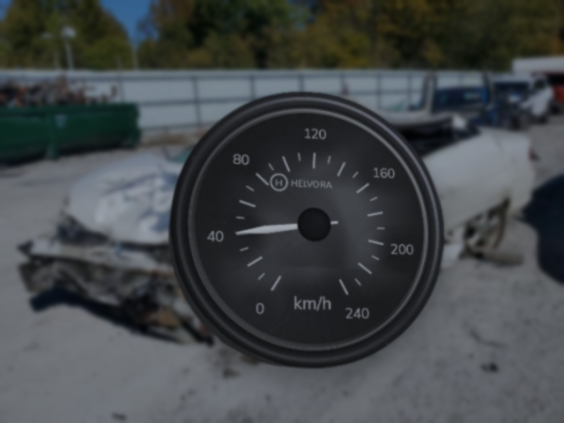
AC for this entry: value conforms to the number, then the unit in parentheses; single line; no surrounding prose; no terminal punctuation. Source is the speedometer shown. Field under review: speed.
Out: 40 (km/h)
